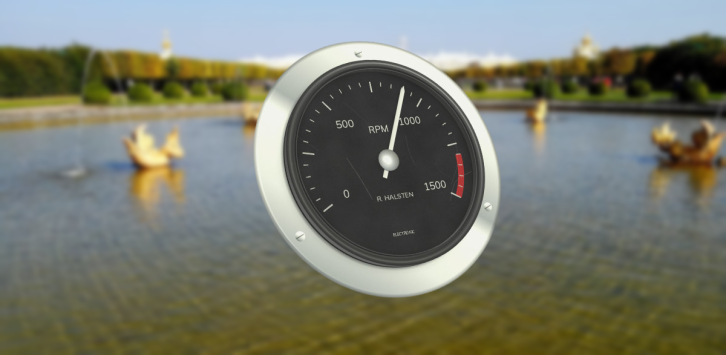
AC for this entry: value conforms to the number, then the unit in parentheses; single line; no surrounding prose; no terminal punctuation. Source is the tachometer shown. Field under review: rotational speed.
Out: 900 (rpm)
